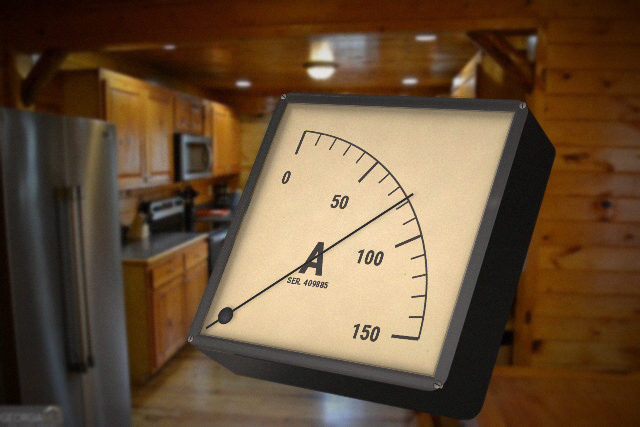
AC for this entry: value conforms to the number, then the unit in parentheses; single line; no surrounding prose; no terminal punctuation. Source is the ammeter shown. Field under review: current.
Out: 80 (A)
